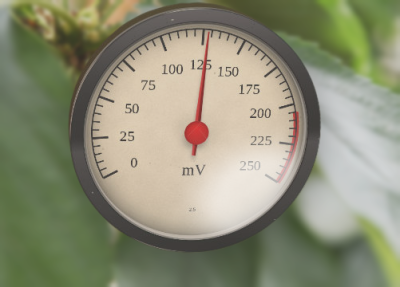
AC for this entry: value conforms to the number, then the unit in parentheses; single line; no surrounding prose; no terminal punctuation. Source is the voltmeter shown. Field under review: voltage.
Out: 127.5 (mV)
